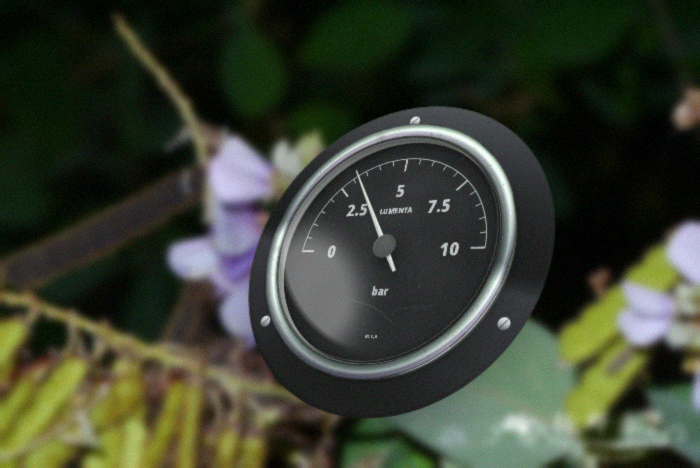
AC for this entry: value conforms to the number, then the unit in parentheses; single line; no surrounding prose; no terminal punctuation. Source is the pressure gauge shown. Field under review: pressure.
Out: 3.25 (bar)
